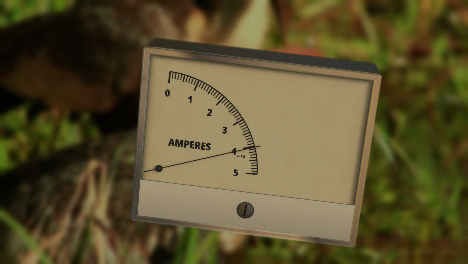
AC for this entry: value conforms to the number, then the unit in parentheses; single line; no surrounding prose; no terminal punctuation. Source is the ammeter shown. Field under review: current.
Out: 4 (A)
